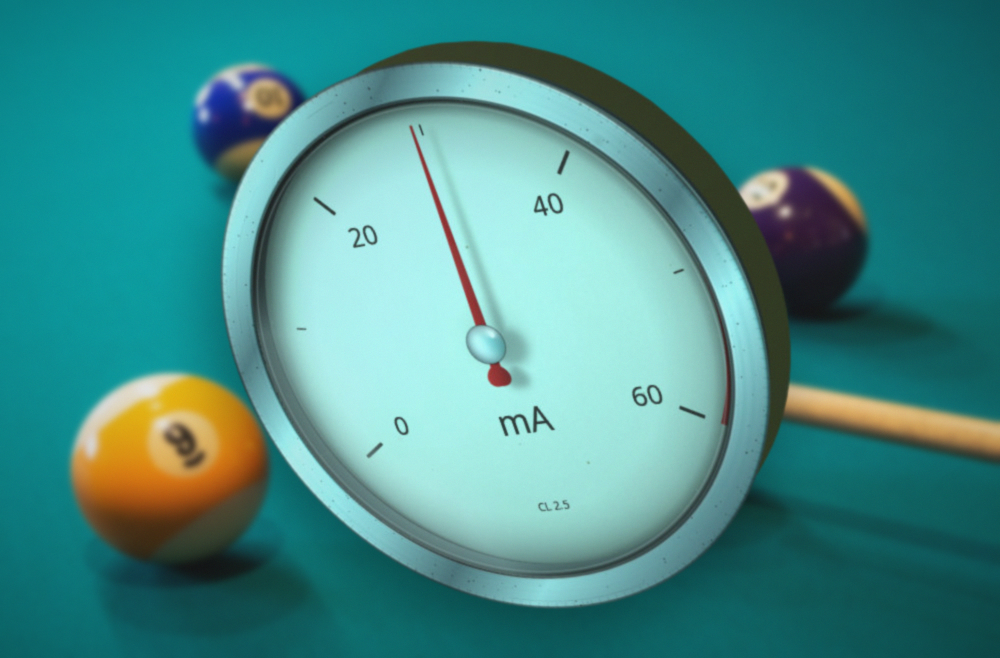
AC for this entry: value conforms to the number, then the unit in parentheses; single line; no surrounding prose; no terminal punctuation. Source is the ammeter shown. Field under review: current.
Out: 30 (mA)
